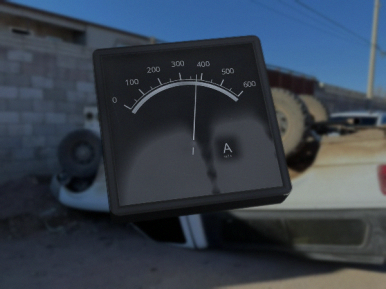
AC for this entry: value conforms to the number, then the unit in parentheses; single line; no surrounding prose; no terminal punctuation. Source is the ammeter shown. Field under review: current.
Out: 375 (A)
